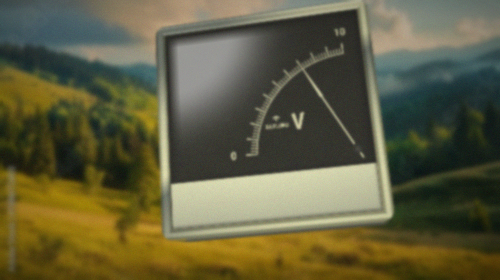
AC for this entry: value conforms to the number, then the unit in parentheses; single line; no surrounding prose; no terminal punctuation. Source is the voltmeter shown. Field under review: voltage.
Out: 7 (V)
